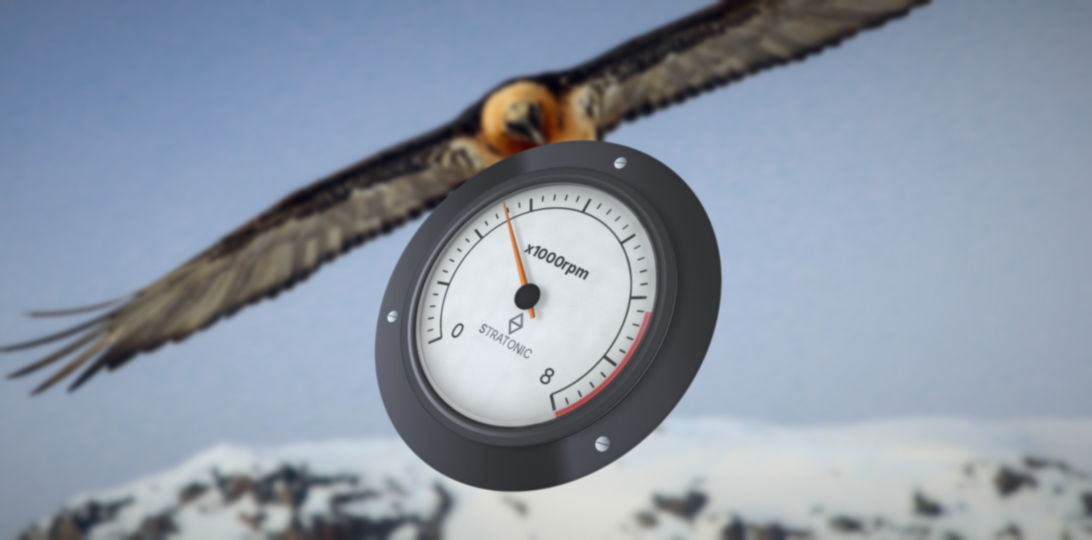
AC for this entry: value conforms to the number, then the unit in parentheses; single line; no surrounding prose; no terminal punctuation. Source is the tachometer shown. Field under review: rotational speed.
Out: 2600 (rpm)
